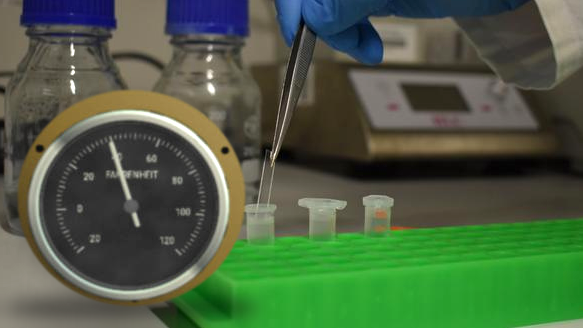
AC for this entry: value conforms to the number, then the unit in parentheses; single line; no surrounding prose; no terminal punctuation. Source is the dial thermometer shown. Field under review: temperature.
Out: 40 (°F)
